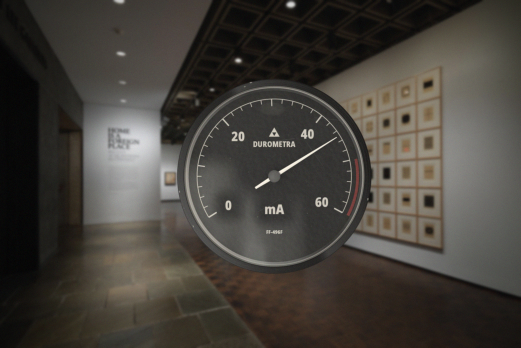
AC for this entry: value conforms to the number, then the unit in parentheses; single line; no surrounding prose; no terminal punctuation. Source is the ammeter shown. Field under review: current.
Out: 45 (mA)
